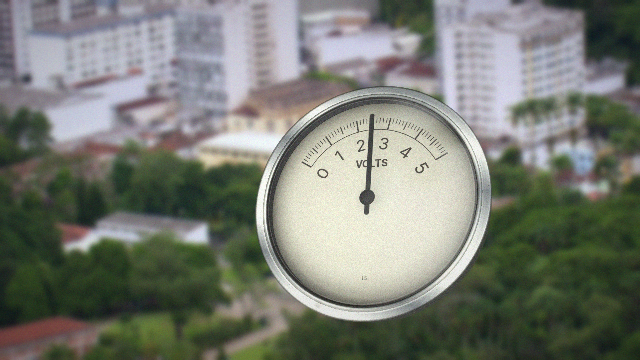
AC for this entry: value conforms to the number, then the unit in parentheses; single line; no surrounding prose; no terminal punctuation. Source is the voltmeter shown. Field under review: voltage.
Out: 2.5 (V)
